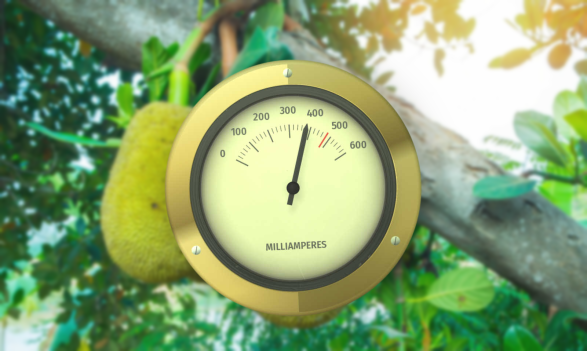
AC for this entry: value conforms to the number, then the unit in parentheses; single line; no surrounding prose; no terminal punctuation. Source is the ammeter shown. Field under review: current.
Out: 380 (mA)
